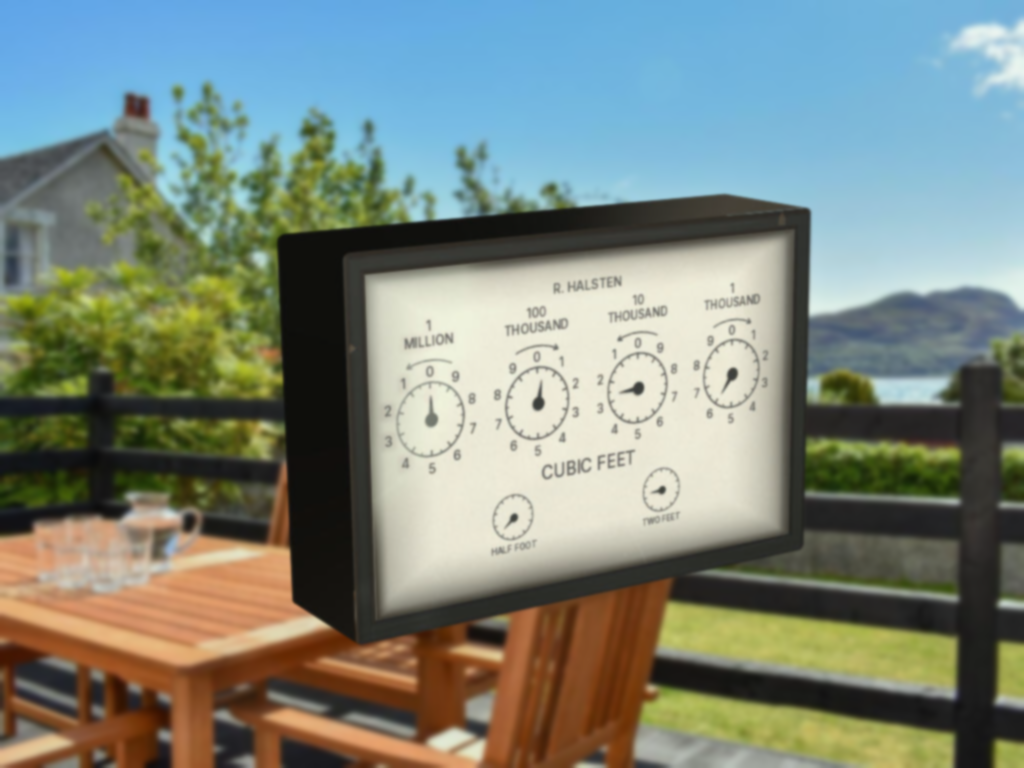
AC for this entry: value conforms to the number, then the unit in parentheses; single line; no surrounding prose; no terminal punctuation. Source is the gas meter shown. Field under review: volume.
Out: 2600 (ft³)
